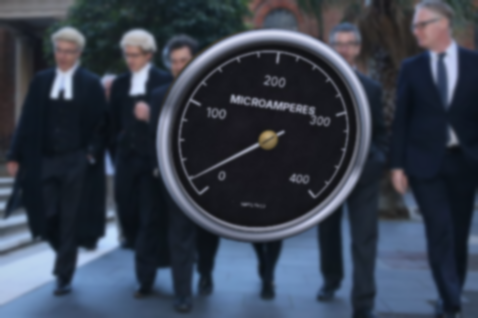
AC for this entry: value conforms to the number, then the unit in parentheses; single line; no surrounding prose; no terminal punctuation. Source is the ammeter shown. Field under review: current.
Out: 20 (µA)
